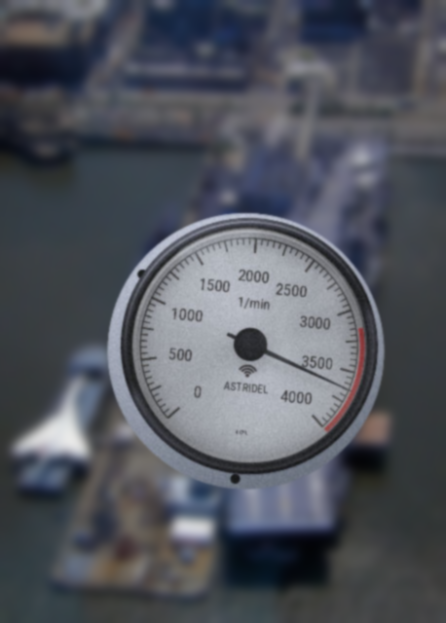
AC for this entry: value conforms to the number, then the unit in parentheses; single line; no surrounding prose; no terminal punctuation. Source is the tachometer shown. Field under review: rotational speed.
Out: 3650 (rpm)
